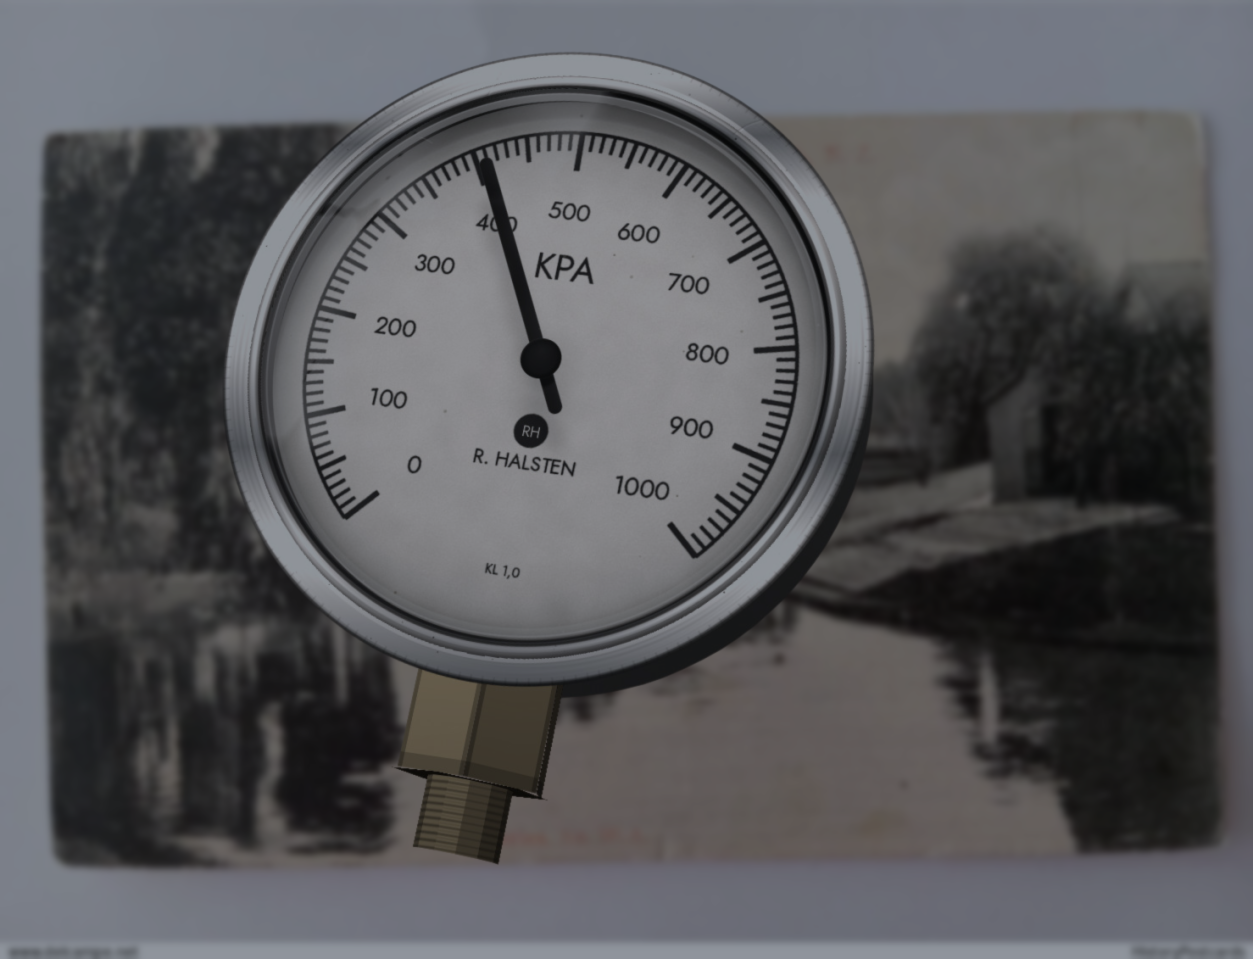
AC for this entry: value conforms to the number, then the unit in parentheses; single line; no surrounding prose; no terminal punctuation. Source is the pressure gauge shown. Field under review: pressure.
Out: 410 (kPa)
